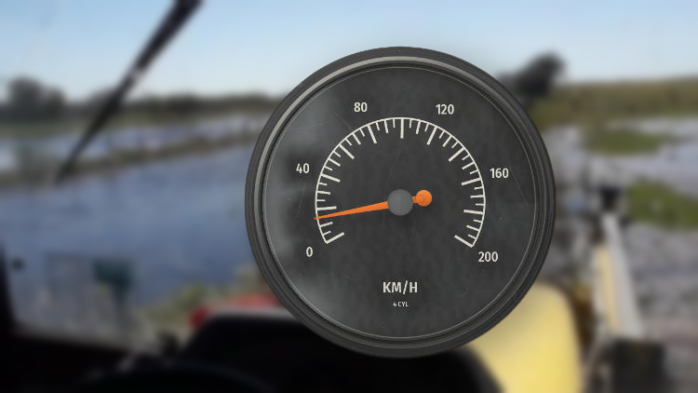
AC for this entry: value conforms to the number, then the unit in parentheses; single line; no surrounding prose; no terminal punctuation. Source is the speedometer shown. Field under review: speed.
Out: 15 (km/h)
